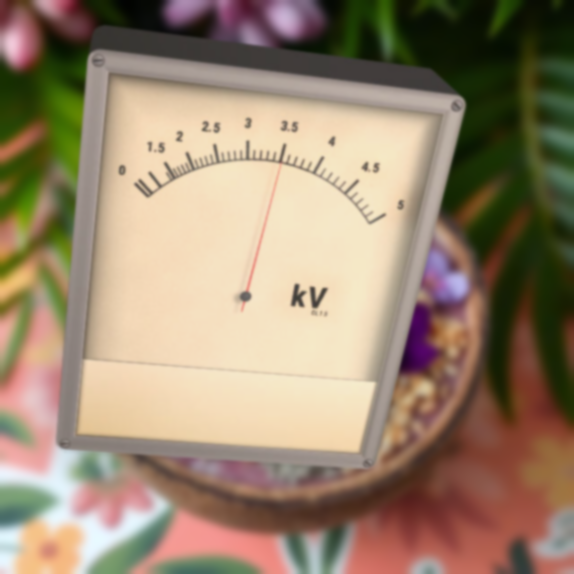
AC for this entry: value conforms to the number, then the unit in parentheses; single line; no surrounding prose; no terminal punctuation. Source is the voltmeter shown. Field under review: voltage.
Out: 3.5 (kV)
